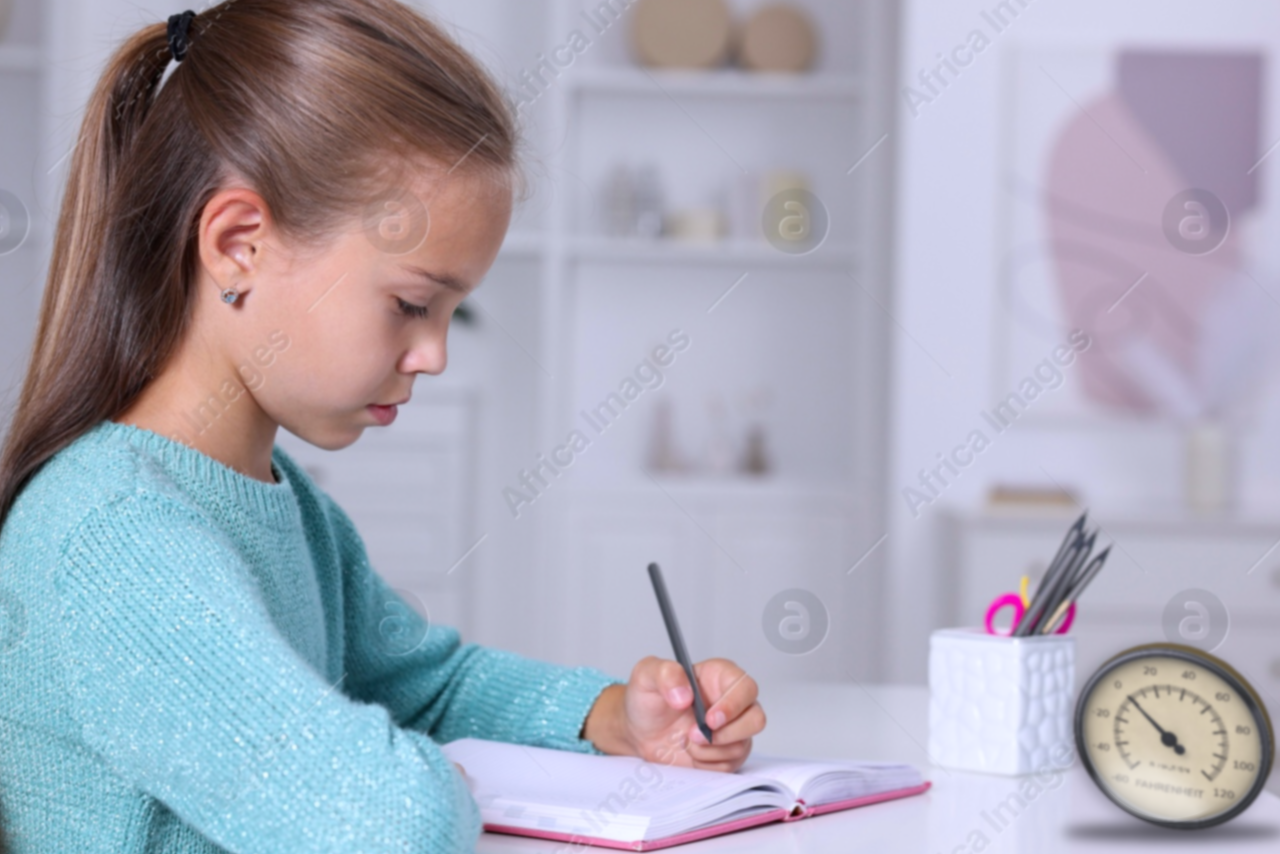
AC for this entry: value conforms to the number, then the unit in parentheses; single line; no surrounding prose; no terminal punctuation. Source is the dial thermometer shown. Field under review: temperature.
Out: 0 (°F)
